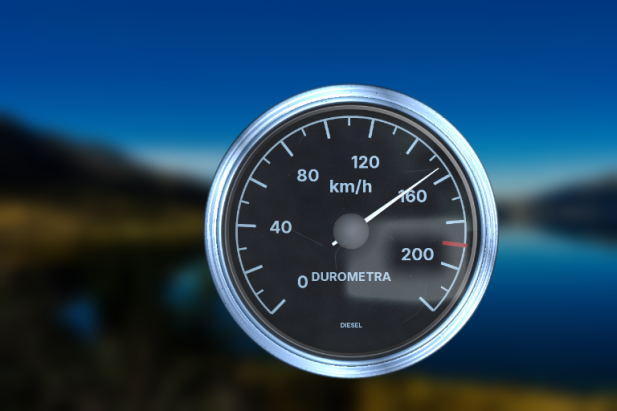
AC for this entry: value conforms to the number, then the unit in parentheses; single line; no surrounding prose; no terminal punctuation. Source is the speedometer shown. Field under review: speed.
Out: 155 (km/h)
